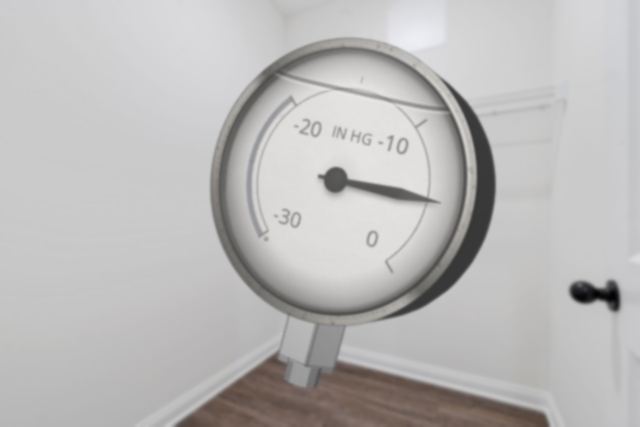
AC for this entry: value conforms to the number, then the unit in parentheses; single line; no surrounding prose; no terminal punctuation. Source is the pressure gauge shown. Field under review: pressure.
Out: -5 (inHg)
